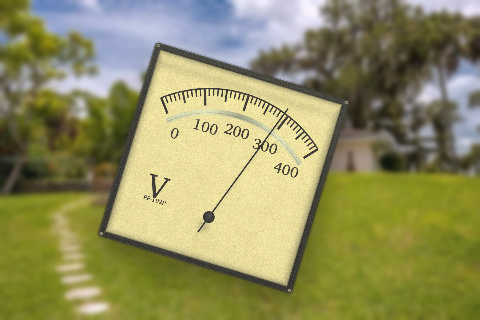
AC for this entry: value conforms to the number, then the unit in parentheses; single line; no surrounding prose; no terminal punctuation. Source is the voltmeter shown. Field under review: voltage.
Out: 290 (V)
